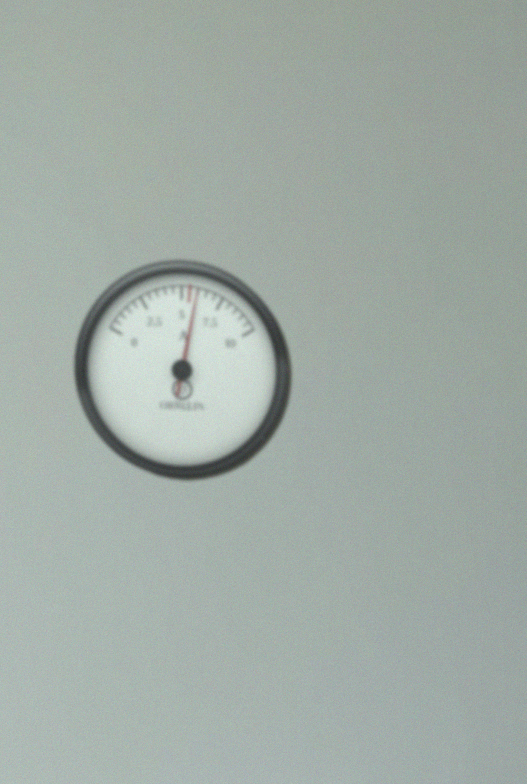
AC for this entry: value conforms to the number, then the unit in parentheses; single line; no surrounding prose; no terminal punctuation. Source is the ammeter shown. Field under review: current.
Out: 6 (A)
